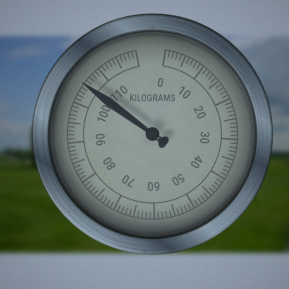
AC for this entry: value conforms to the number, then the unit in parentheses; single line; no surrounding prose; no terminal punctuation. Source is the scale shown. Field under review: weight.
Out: 105 (kg)
